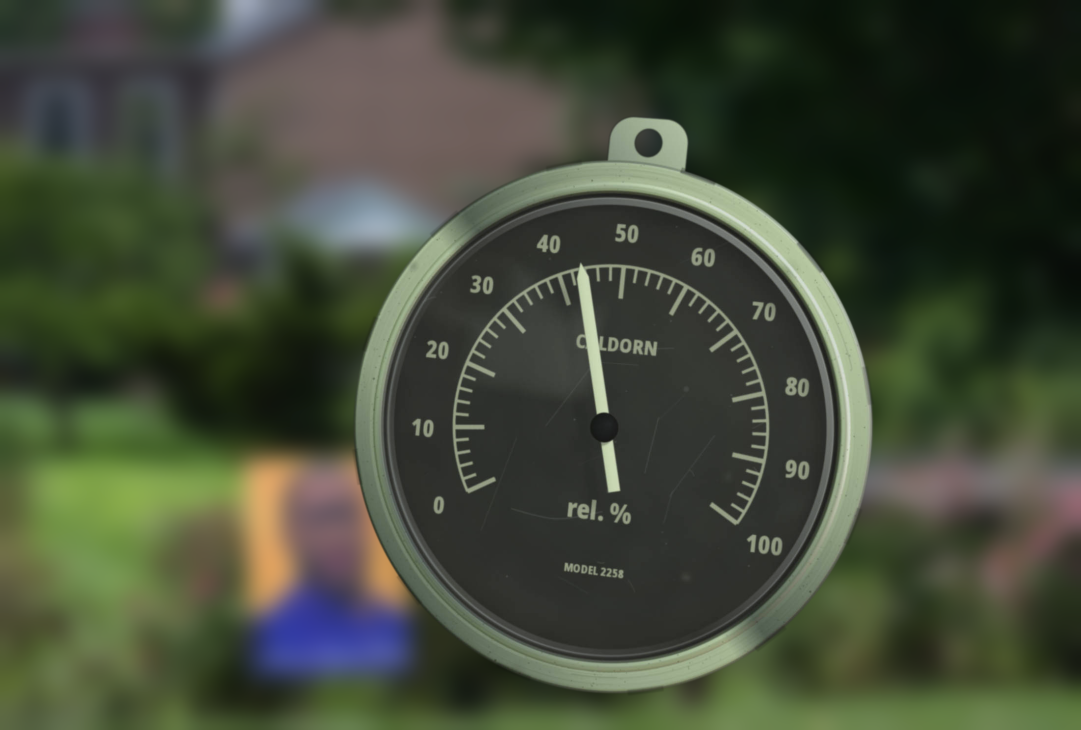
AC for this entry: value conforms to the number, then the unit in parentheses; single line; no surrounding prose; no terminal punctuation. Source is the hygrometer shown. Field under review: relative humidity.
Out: 44 (%)
